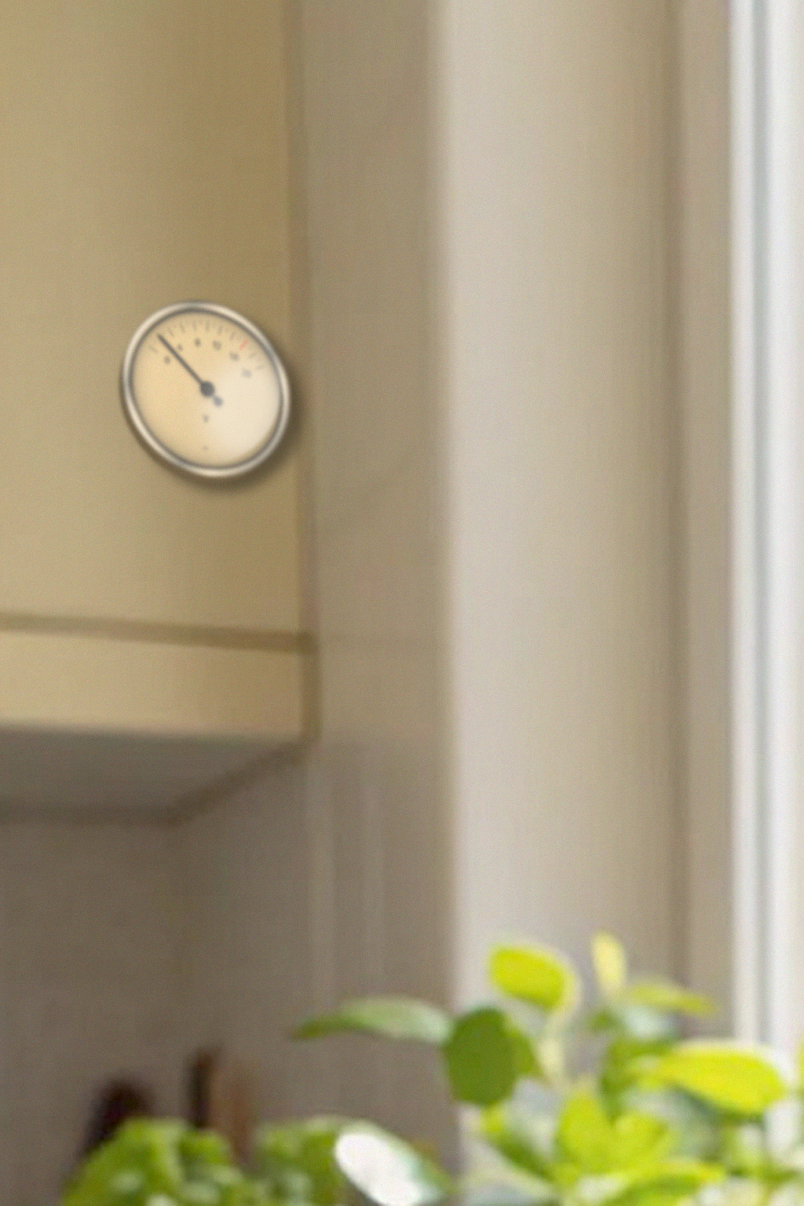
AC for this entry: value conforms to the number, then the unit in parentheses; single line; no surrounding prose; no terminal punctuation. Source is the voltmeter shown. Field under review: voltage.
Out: 2 (V)
